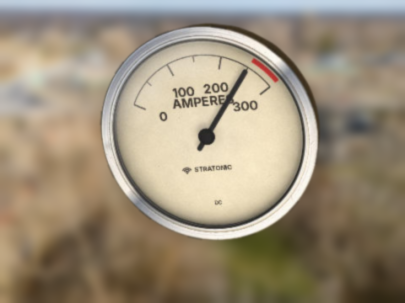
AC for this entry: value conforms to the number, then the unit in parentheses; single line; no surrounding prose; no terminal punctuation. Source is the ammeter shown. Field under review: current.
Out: 250 (A)
